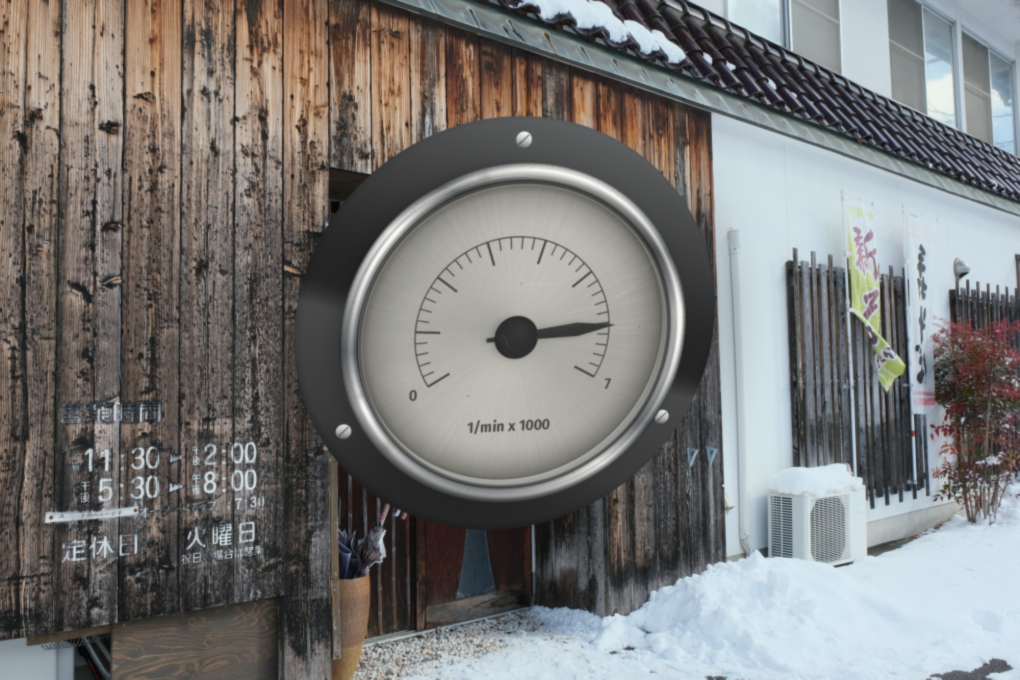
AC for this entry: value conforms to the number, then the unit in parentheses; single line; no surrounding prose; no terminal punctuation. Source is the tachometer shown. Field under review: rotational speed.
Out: 6000 (rpm)
